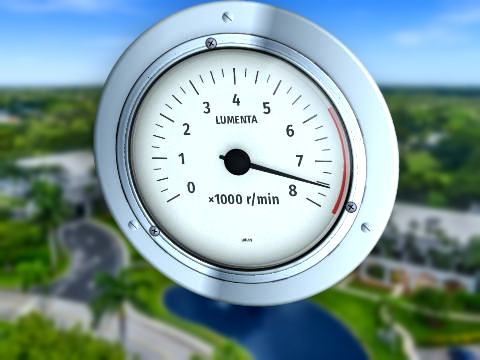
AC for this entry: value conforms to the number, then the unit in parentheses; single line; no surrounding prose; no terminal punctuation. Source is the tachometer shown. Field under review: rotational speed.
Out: 7500 (rpm)
